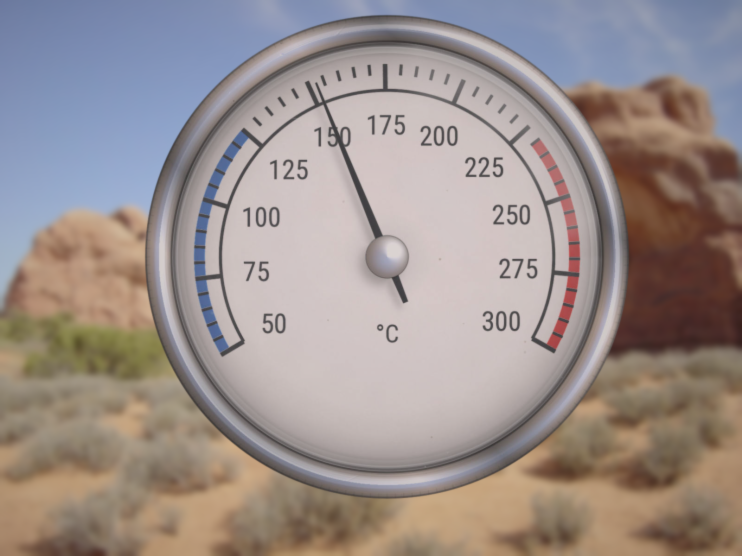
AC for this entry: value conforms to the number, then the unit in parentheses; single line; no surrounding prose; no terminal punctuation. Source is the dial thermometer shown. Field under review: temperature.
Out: 152.5 (°C)
